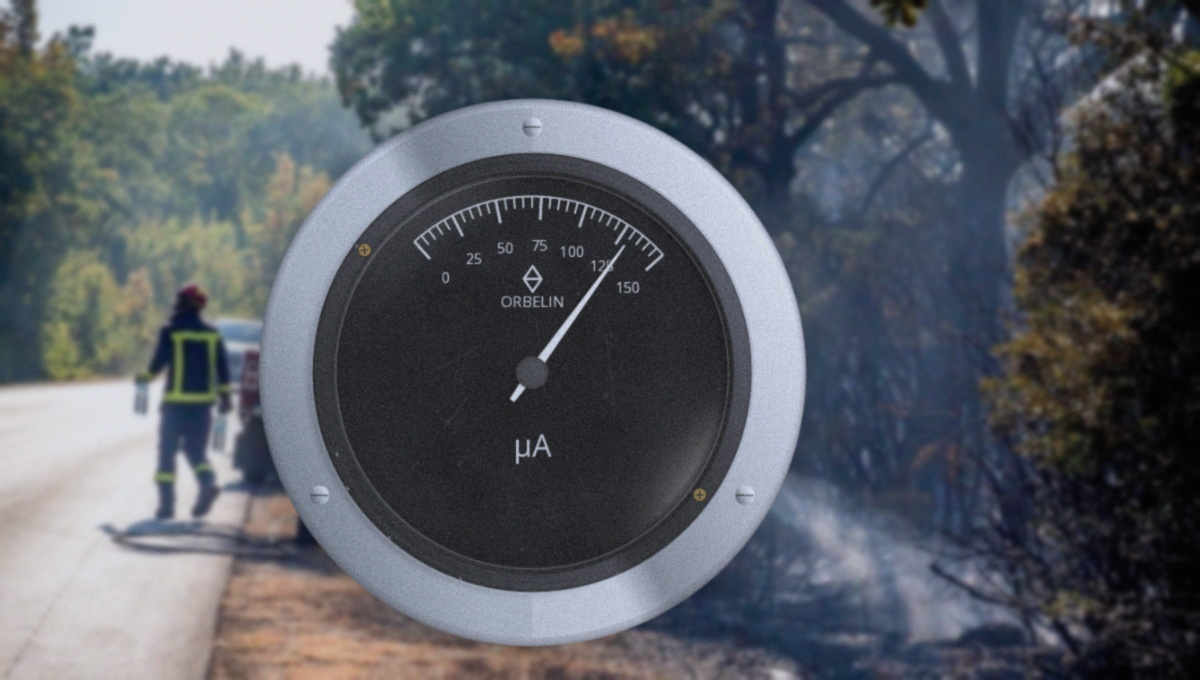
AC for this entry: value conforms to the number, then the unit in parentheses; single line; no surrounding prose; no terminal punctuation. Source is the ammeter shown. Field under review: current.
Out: 130 (µA)
